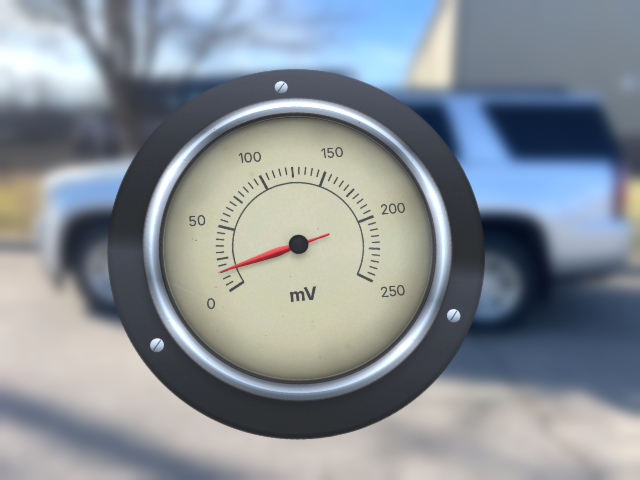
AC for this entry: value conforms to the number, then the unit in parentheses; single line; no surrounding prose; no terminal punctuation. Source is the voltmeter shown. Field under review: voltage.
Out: 15 (mV)
